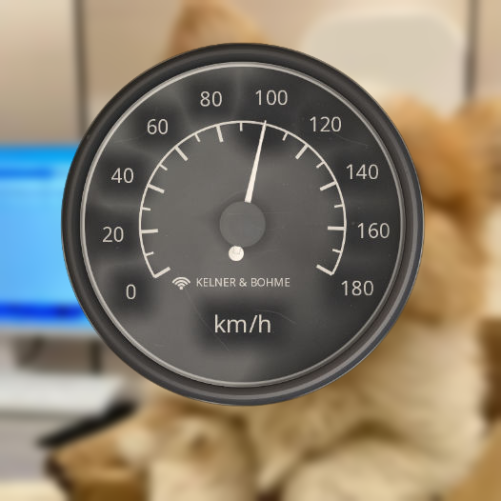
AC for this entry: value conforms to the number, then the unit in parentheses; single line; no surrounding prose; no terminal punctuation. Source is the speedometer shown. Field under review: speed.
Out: 100 (km/h)
